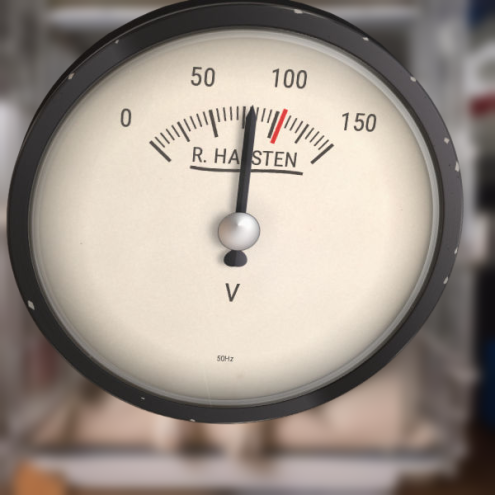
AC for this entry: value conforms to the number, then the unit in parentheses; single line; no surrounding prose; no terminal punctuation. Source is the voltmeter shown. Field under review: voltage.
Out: 80 (V)
